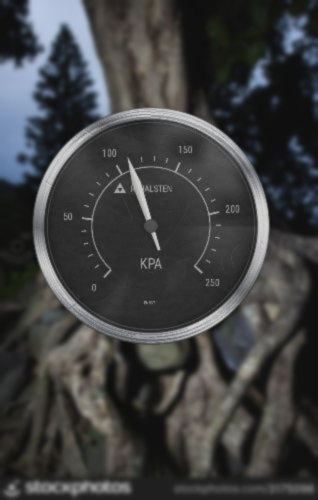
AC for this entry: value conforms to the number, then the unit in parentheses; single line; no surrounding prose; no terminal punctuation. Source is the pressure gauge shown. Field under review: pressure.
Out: 110 (kPa)
